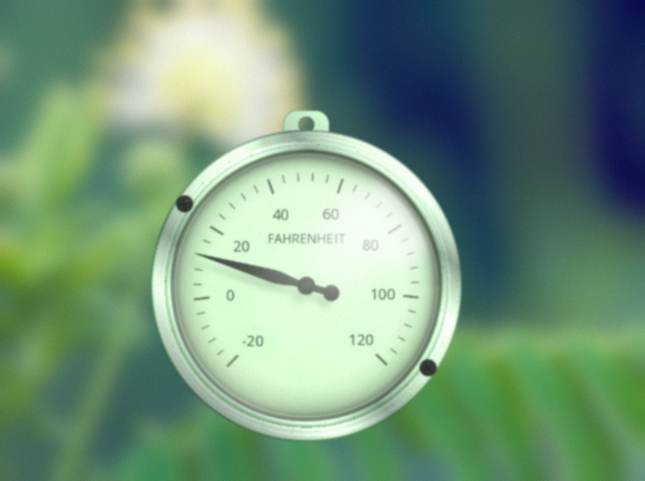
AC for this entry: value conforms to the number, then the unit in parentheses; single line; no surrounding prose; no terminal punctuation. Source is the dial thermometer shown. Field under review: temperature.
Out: 12 (°F)
